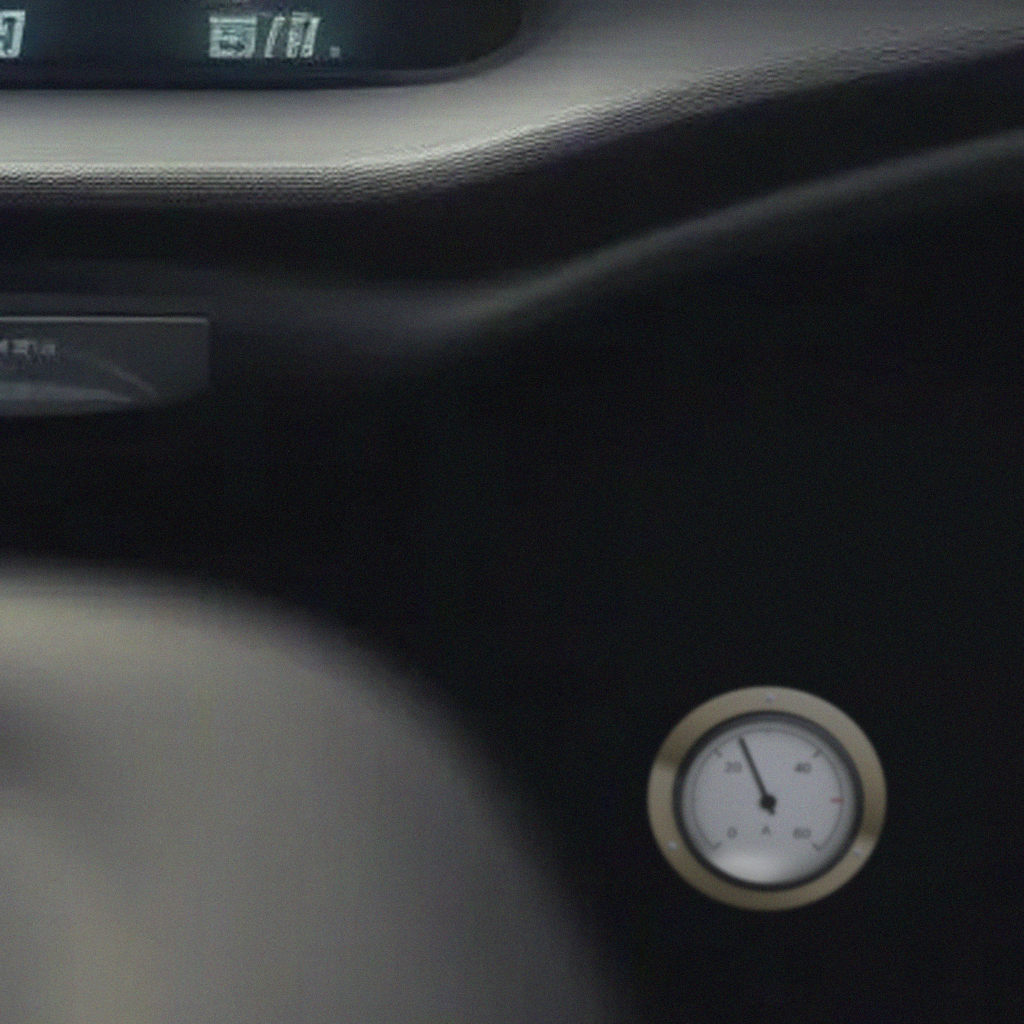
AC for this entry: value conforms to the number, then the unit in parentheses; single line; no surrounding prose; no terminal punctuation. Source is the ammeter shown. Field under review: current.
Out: 25 (A)
